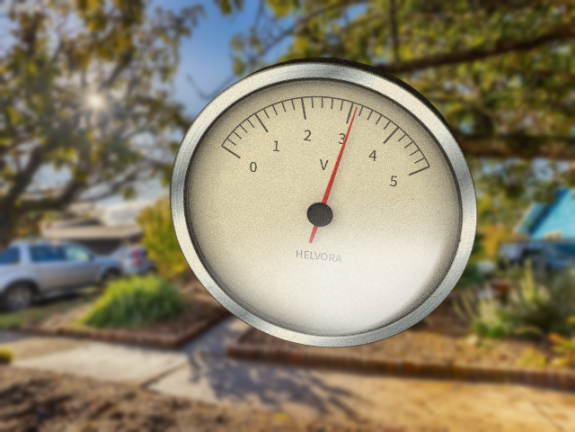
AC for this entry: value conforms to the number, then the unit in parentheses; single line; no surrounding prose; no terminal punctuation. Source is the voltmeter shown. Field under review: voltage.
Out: 3.1 (V)
